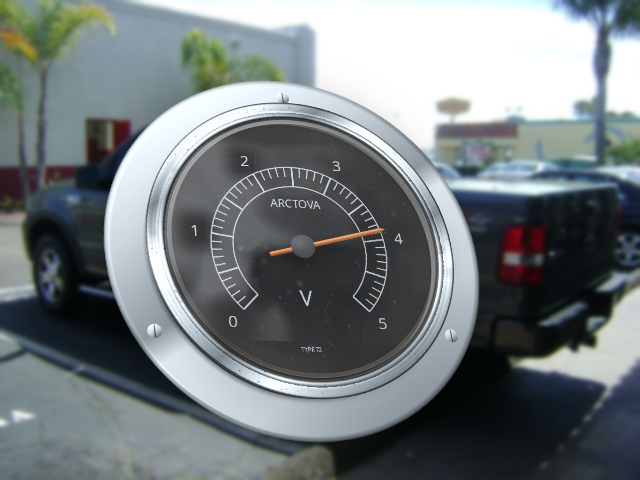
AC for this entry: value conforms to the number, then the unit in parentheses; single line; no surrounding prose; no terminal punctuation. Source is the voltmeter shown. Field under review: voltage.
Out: 3.9 (V)
